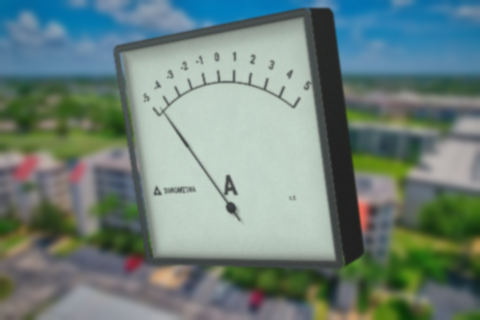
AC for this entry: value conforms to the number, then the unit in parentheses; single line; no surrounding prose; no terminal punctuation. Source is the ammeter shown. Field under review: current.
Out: -4.5 (A)
